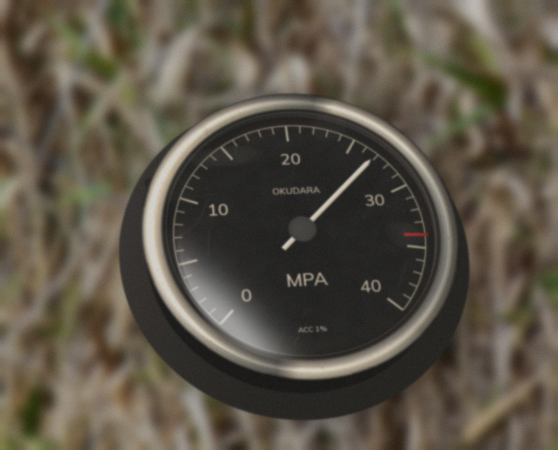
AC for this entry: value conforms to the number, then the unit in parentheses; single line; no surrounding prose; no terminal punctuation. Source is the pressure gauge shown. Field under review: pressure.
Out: 27 (MPa)
